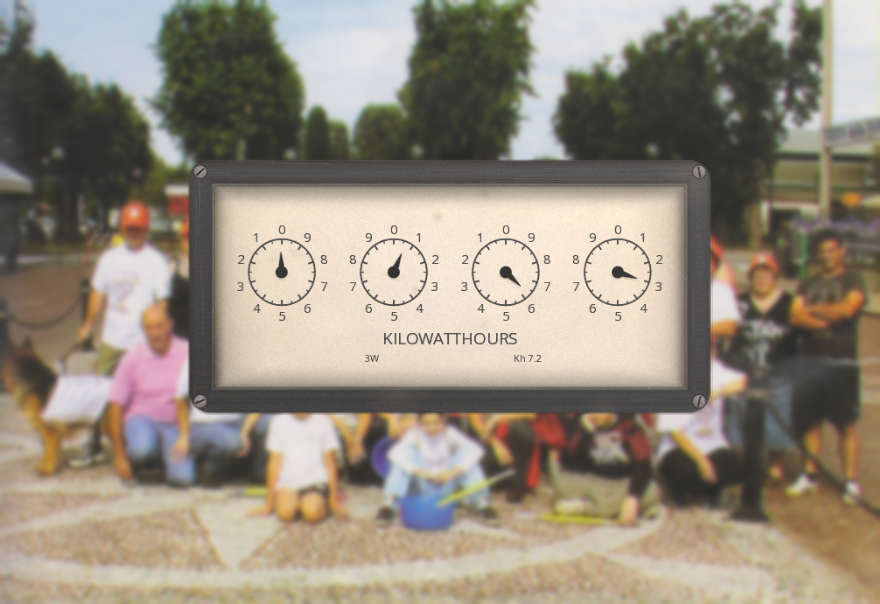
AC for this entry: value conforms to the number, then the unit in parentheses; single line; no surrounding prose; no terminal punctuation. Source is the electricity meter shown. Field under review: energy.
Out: 63 (kWh)
